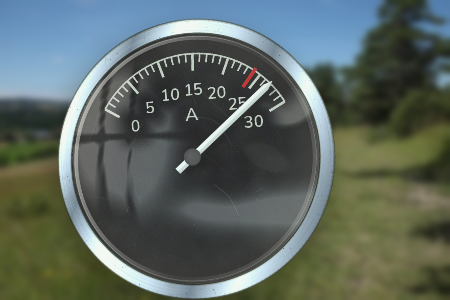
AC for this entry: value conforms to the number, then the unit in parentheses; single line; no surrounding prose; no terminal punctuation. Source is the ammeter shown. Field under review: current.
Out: 27 (A)
